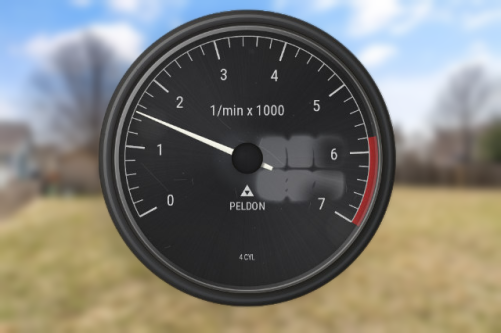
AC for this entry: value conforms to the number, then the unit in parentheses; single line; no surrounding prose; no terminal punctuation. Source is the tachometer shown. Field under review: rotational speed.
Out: 1500 (rpm)
